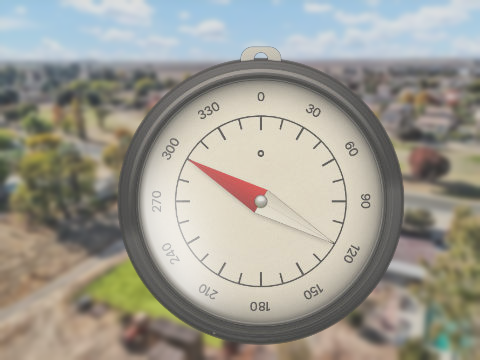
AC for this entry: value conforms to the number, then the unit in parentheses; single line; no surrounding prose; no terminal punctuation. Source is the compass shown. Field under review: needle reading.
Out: 300 (°)
